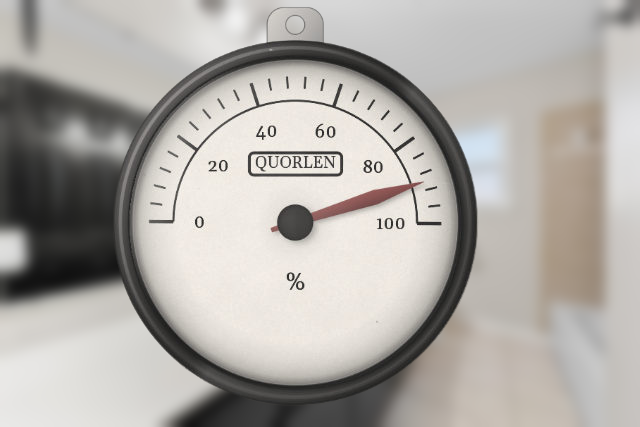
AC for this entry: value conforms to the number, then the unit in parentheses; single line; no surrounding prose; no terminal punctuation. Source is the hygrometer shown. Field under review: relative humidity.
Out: 90 (%)
